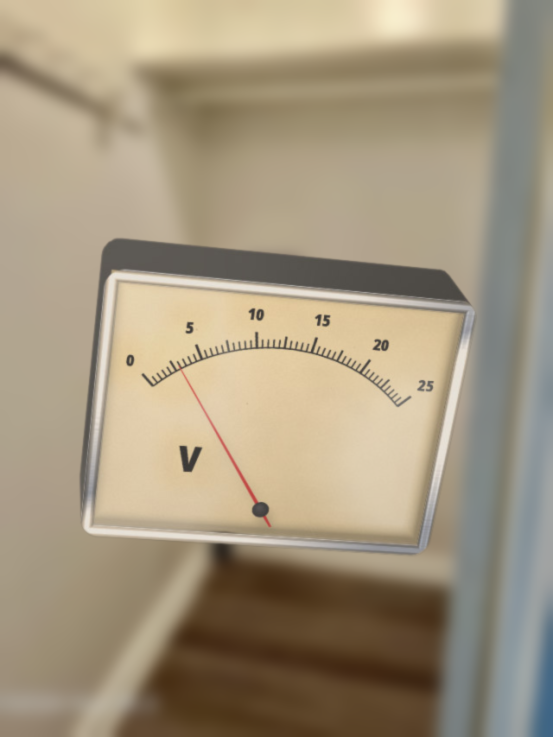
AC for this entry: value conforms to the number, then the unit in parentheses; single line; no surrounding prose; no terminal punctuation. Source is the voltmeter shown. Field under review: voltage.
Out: 3 (V)
